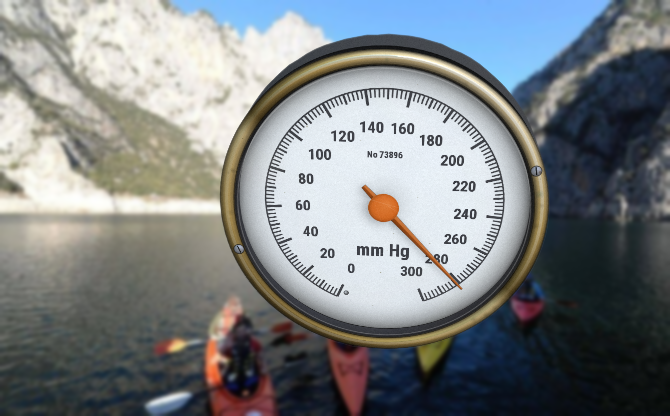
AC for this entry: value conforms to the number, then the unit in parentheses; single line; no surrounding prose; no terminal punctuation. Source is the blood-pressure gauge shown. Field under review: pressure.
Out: 280 (mmHg)
